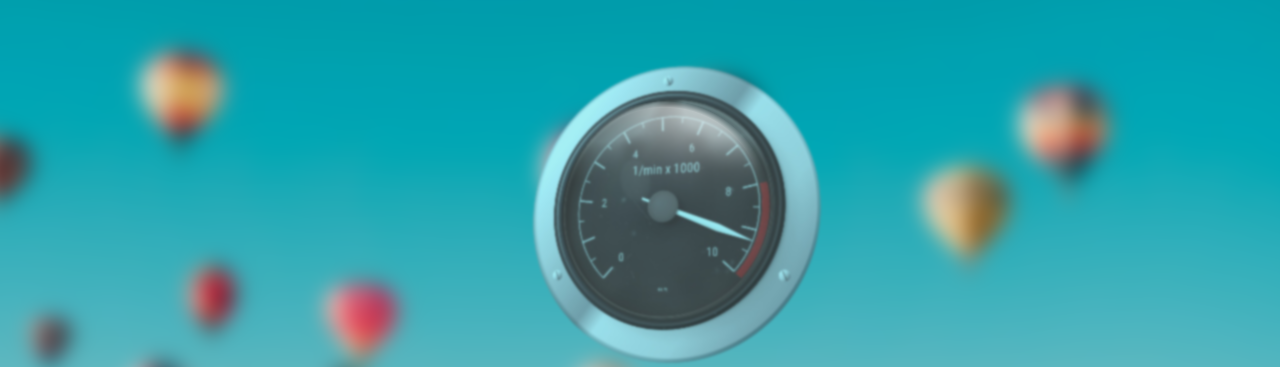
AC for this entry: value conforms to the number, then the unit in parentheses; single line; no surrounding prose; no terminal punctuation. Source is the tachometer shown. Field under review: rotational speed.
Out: 9250 (rpm)
